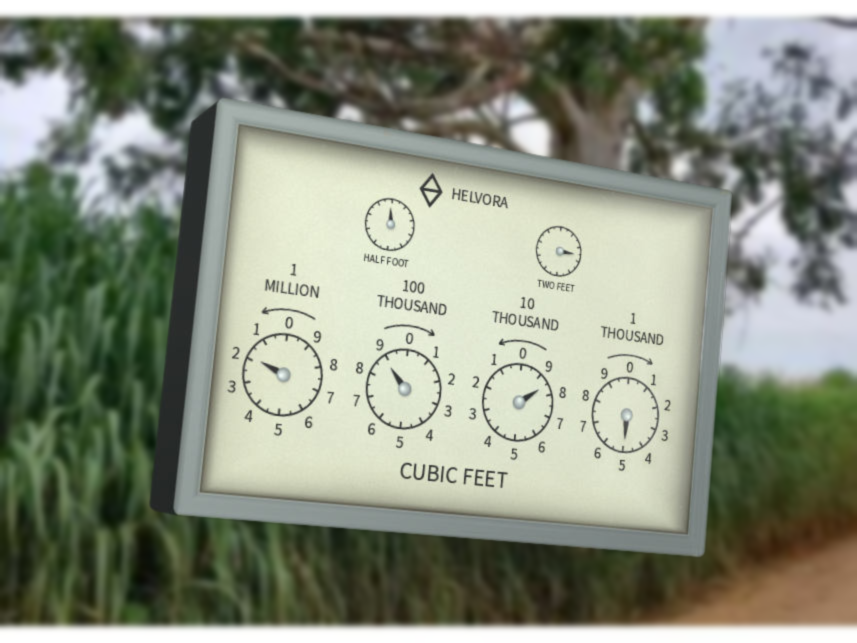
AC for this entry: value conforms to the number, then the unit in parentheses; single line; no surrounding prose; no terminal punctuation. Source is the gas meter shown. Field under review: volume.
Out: 188500 (ft³)
